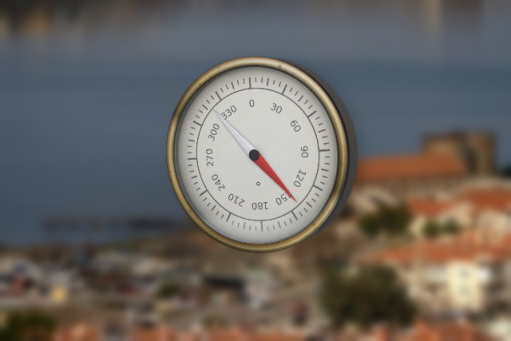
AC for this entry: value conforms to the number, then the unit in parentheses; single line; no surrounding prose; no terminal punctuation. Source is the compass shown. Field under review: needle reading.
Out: 140 (°)
